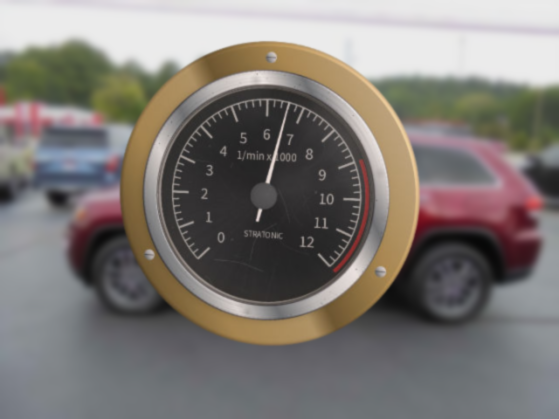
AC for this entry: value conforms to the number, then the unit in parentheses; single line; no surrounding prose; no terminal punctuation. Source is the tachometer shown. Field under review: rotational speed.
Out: 6600 (rpm)
